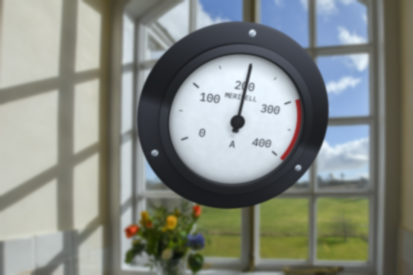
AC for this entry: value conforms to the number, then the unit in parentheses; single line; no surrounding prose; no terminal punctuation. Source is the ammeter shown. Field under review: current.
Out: 200 (A)
